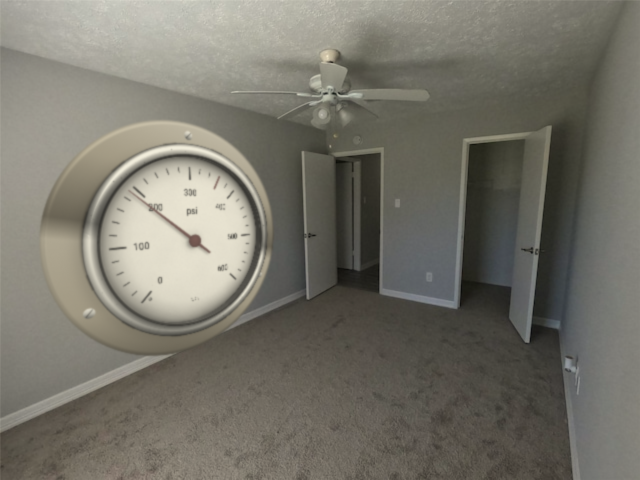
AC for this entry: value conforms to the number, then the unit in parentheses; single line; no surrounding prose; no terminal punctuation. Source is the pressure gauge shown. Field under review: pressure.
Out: 190 (psi)
